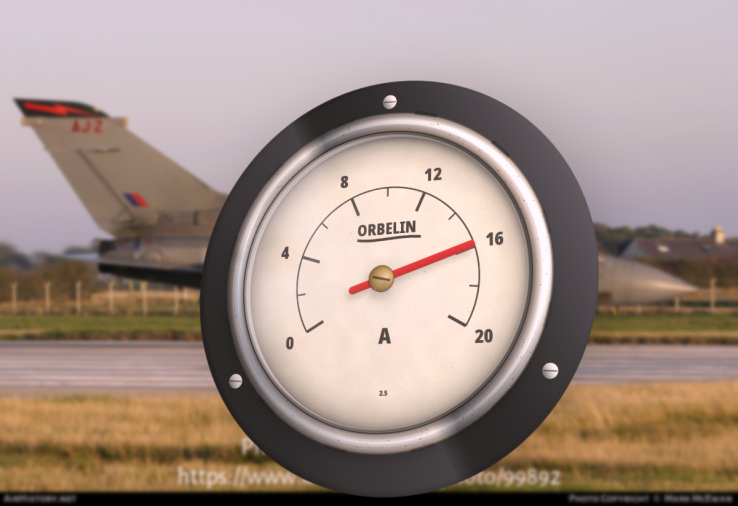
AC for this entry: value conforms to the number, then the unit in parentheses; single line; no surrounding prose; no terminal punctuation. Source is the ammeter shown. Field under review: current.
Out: 16 (A)
